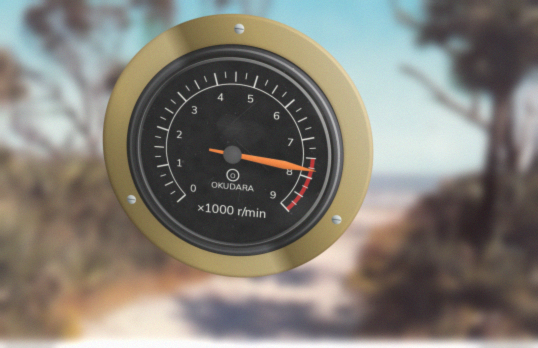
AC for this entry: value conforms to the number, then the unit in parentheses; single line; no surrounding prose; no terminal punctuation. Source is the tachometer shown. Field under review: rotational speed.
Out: 7750 (rpm)
